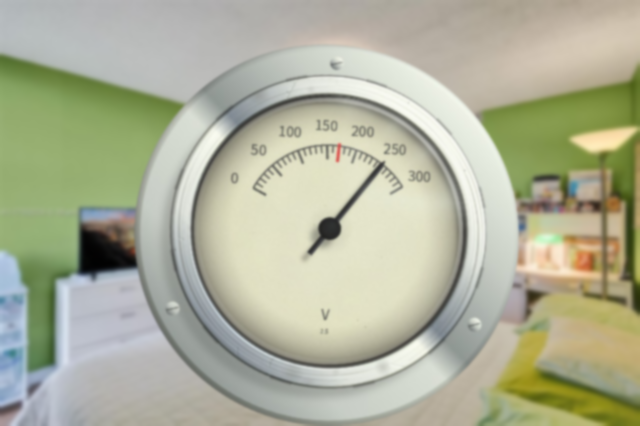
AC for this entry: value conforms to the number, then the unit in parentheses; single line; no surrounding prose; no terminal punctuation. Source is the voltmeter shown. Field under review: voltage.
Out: 250 (V)
